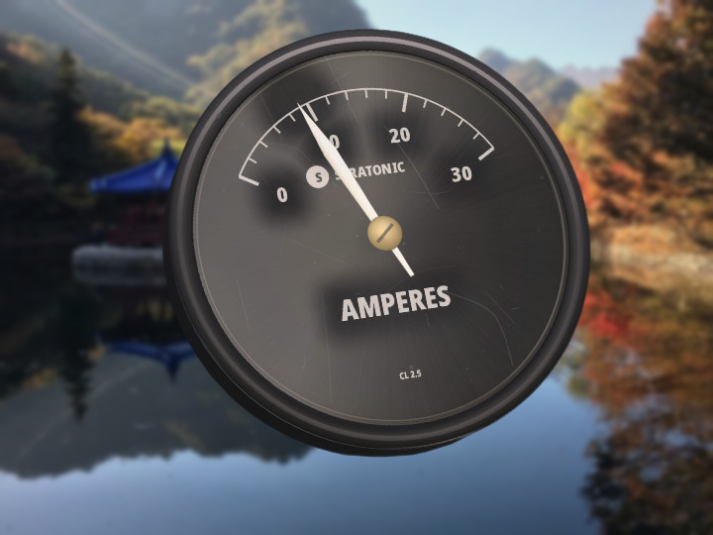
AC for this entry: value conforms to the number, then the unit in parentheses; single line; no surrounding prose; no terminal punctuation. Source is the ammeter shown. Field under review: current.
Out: 9 (A)
